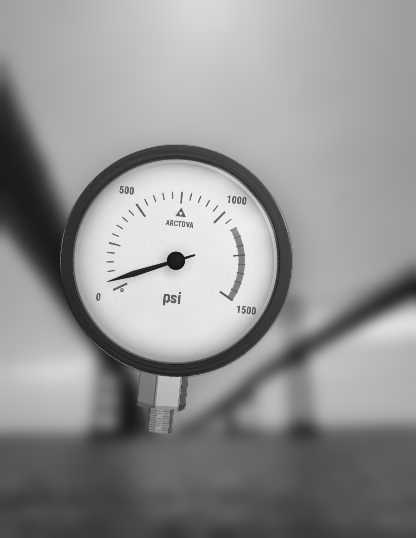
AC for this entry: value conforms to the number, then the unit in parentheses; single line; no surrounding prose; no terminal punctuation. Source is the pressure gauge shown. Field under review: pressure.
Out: 50 (psi)
